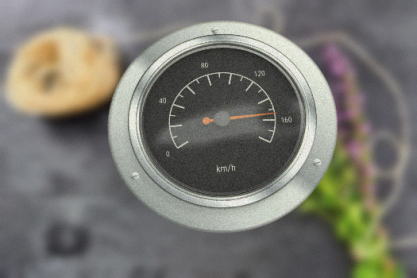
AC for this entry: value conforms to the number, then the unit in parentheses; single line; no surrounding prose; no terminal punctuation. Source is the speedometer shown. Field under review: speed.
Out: 155 (km/h)
